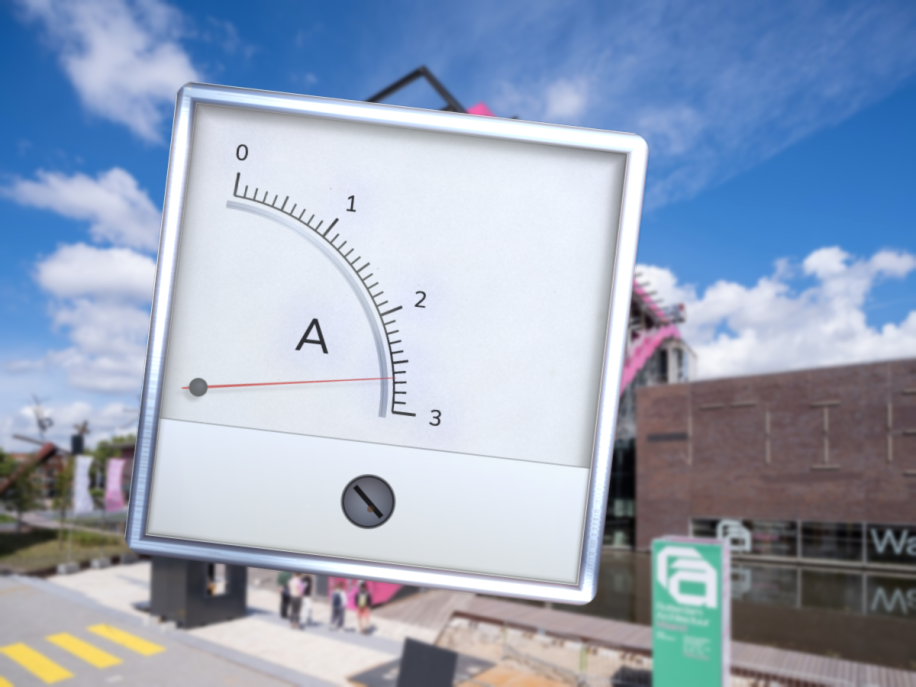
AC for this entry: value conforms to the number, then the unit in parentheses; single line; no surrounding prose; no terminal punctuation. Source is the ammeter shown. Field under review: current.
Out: 2.65 (A)
